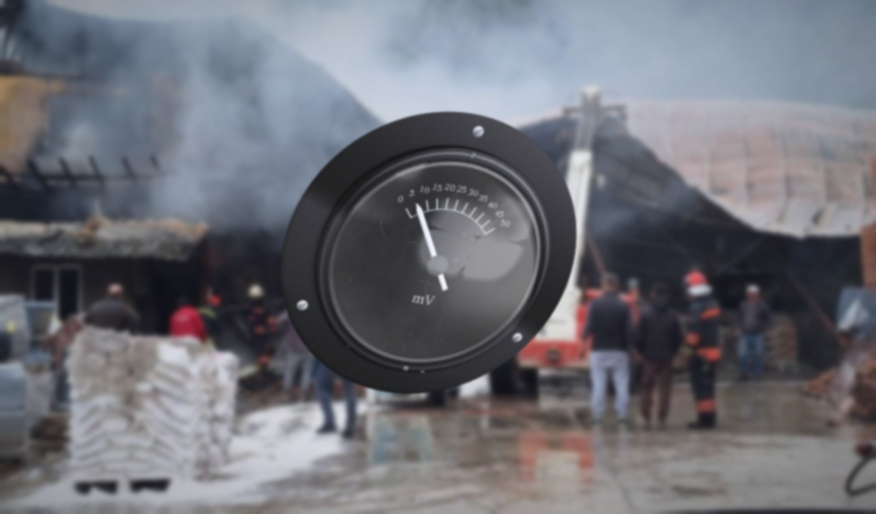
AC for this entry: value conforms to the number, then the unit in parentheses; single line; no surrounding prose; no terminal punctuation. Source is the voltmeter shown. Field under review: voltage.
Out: 5 (mV)
